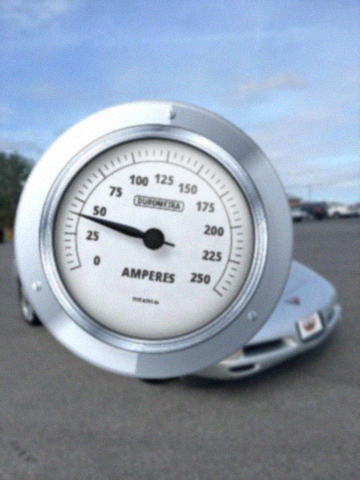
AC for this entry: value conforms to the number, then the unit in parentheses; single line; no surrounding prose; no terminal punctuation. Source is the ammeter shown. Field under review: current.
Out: 40 (A)
